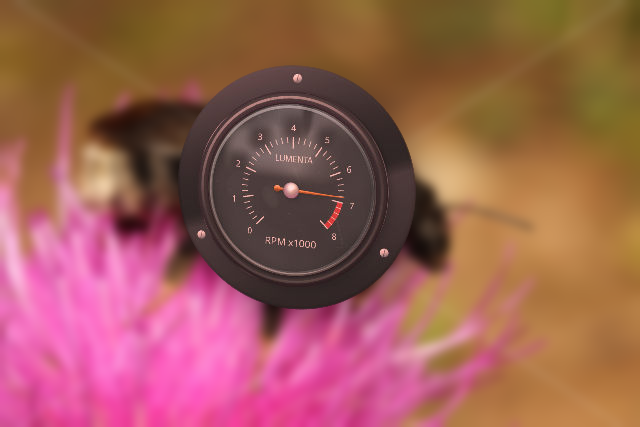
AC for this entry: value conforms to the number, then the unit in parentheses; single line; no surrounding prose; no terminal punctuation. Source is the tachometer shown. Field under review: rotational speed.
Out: 6800 (rpm)
